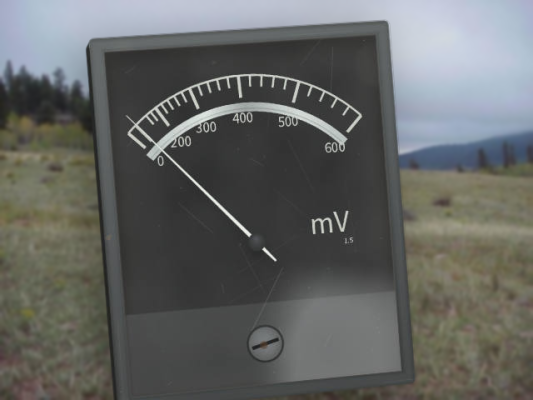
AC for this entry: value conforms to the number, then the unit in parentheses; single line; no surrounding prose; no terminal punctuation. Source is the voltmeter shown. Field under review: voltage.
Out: 100 (mV)
